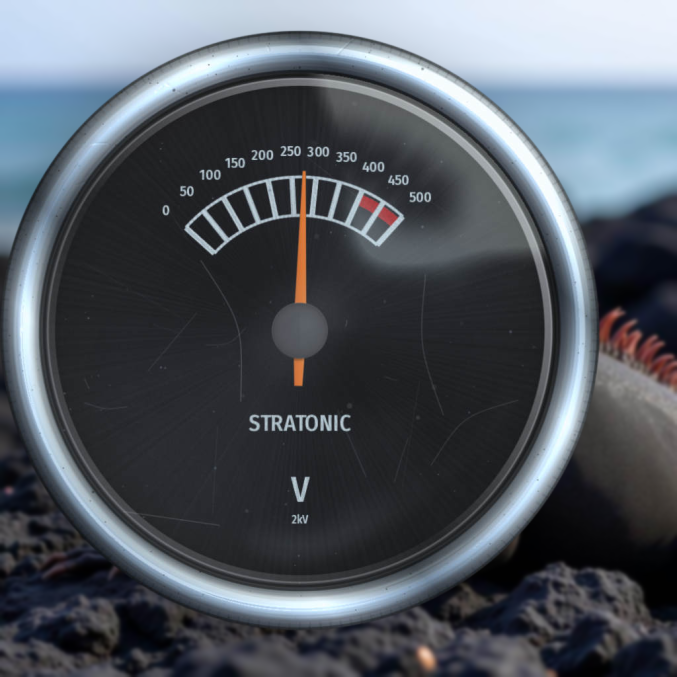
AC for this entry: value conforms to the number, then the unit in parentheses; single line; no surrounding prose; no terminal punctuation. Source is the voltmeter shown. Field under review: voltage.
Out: 275 (V)
